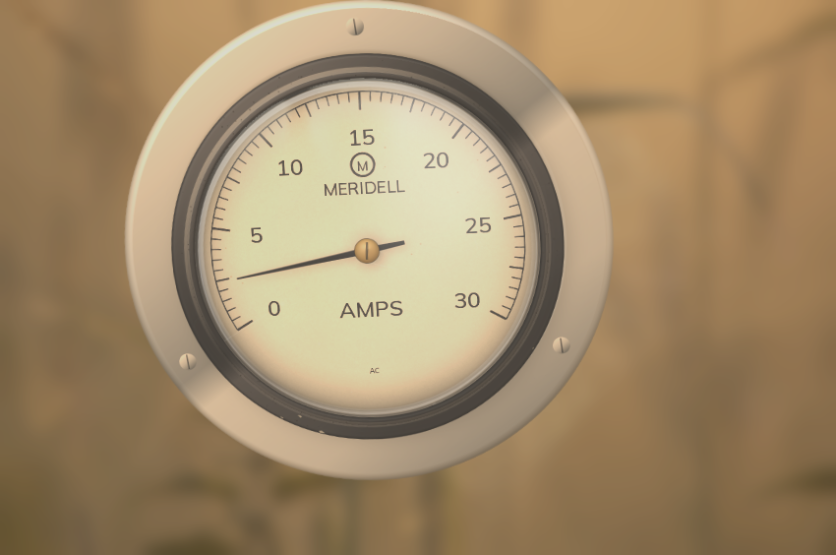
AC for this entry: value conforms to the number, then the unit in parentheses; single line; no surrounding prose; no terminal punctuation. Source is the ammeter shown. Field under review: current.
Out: 2.5 (A)
